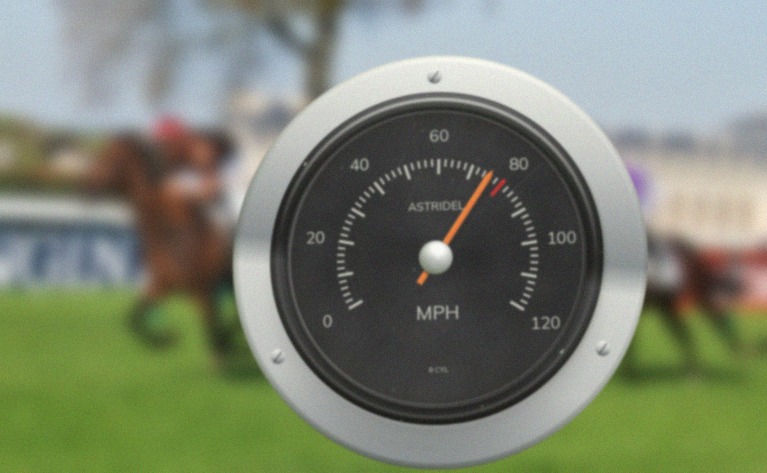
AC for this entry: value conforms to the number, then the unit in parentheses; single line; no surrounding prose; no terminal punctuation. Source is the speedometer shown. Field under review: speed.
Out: 76 (mph)
